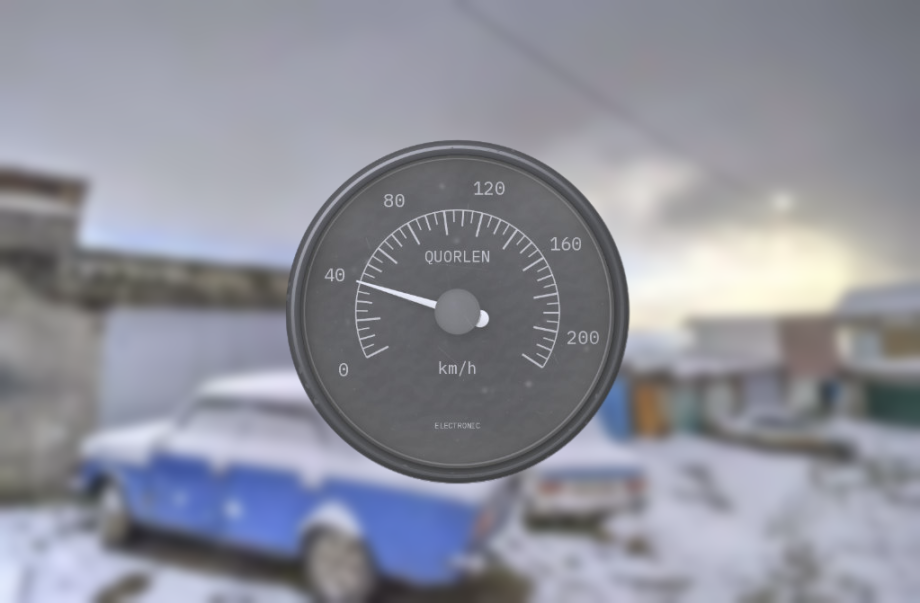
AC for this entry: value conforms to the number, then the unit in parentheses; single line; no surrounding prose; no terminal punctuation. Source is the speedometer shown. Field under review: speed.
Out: 40 (km/h)
